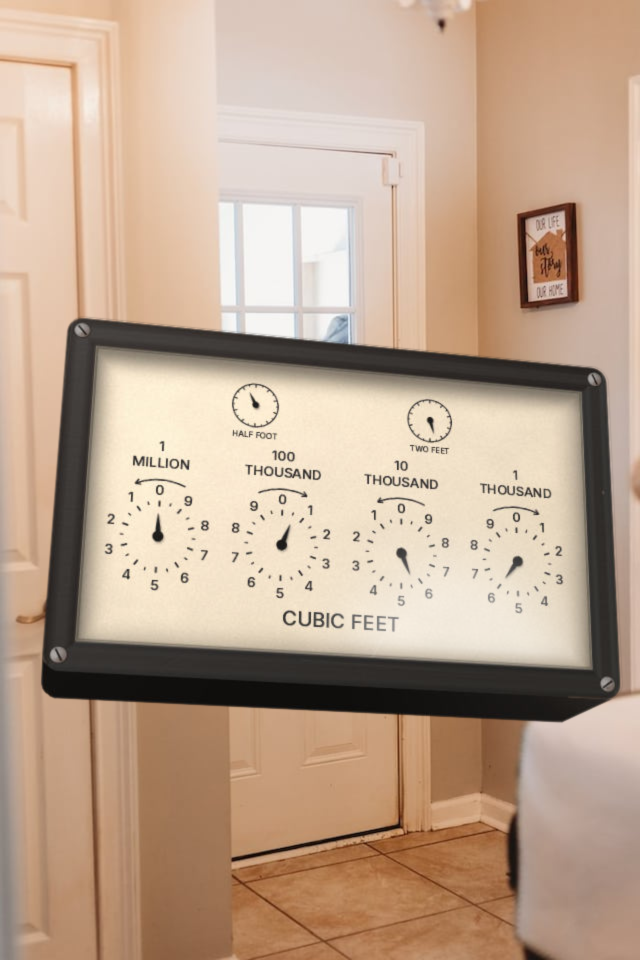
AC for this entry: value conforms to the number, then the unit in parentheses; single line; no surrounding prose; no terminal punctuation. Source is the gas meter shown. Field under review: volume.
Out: 5600 (ft³)
